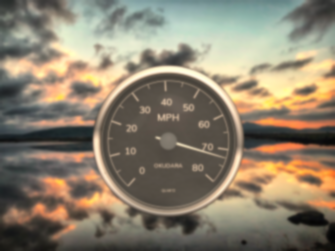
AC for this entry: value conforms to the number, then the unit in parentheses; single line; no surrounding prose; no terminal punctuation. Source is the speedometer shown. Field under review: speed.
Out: 72.5 (mph)
